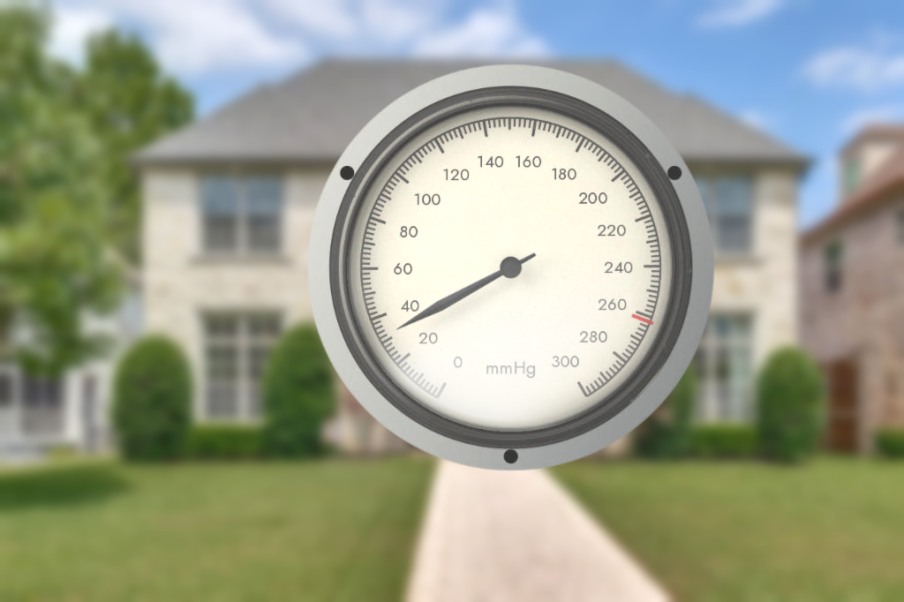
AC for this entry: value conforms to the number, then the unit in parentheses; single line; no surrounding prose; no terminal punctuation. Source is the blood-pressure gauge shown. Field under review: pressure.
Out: 32 (mmHg)
